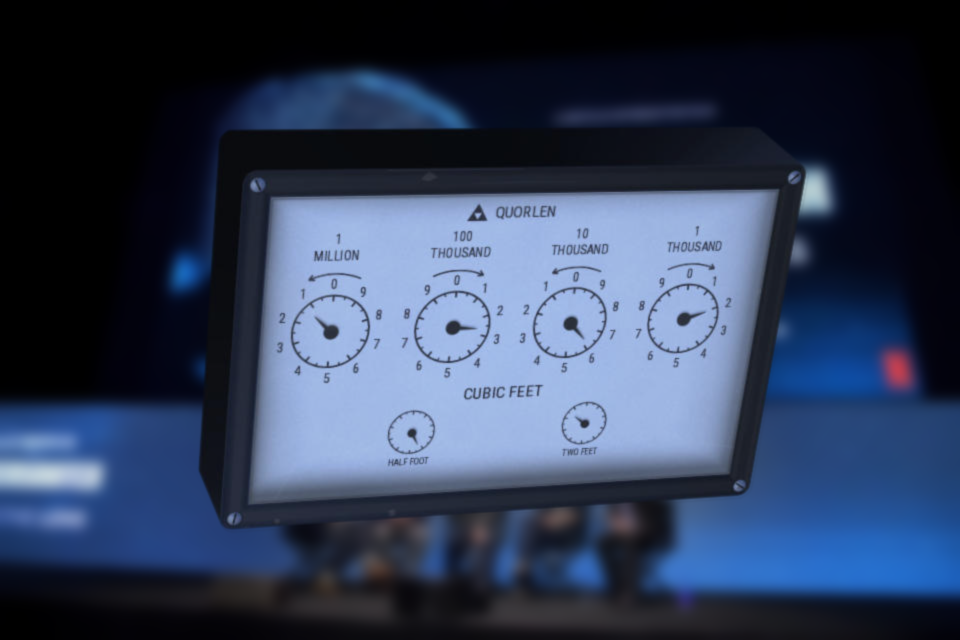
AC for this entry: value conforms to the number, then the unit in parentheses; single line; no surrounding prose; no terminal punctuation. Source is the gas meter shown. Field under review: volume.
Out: 126200 (ft³)
